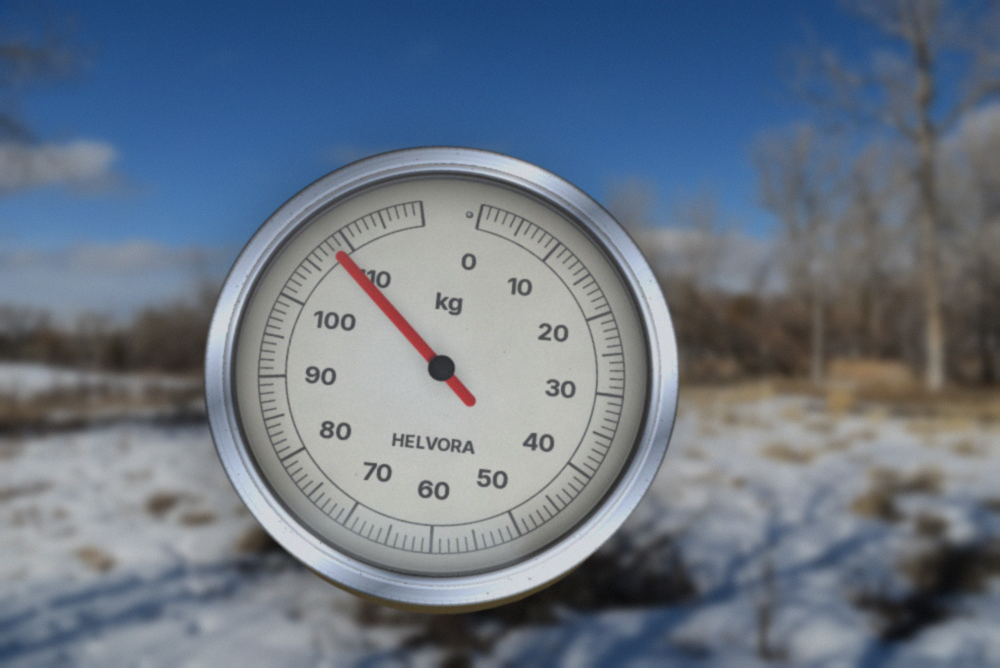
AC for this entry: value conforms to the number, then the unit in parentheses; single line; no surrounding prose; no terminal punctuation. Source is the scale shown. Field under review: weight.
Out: 108 (kg)
